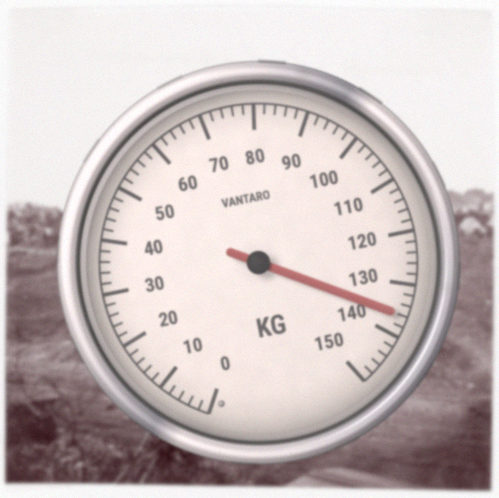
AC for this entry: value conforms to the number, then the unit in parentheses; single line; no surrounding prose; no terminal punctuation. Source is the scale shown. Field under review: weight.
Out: 136 (kg)
